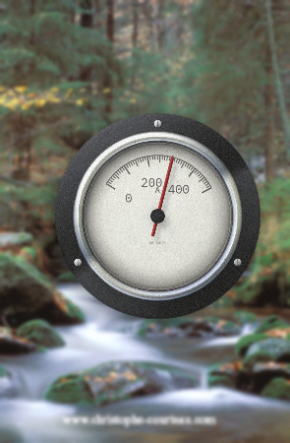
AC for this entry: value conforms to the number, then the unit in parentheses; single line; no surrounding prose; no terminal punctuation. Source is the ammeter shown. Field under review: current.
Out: 300 (A)
